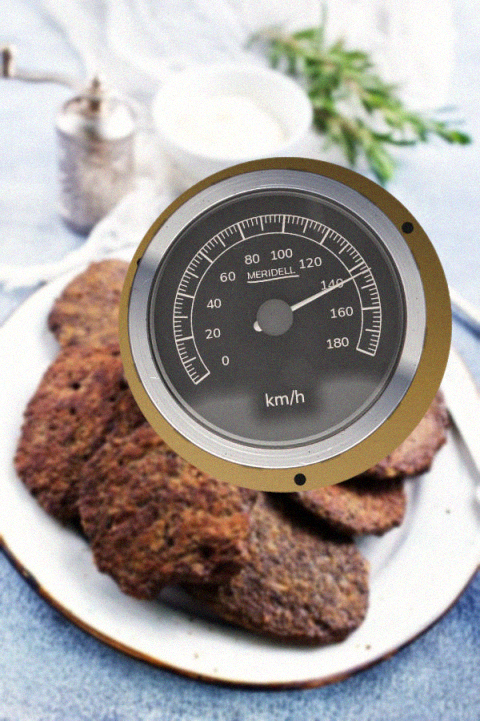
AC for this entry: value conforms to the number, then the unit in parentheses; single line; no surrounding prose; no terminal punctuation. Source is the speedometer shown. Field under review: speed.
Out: 144 (km/h)
